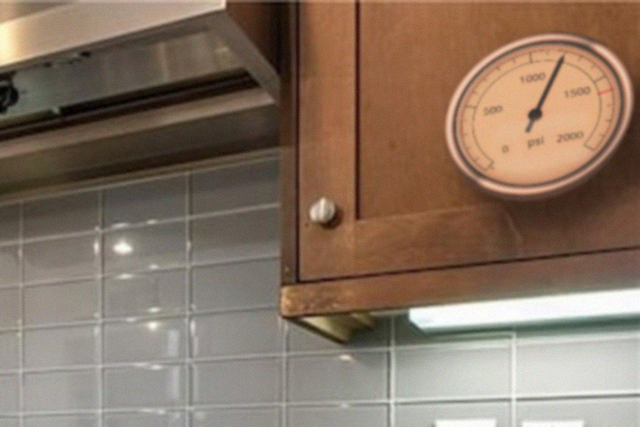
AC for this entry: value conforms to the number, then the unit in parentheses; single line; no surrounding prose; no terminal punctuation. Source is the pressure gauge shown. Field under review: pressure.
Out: 1200 (psi)
